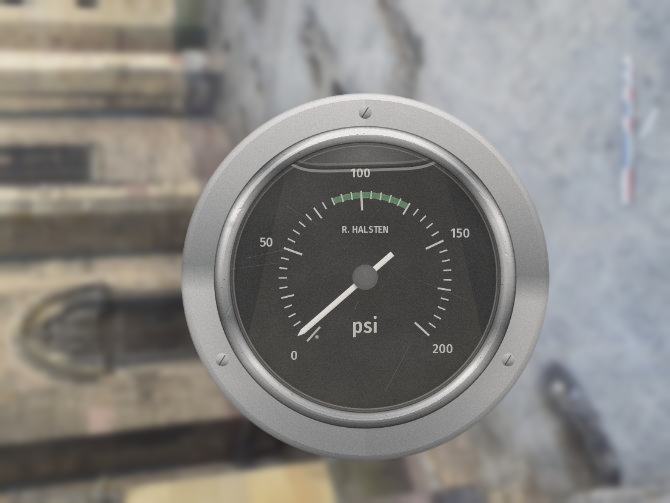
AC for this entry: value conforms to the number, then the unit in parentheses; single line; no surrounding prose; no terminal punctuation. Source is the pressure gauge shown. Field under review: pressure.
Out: 5 (psi)
